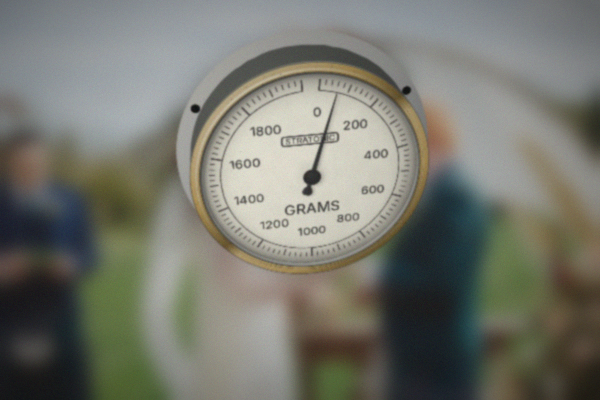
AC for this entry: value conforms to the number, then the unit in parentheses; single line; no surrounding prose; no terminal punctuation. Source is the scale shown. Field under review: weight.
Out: 60 (g)
